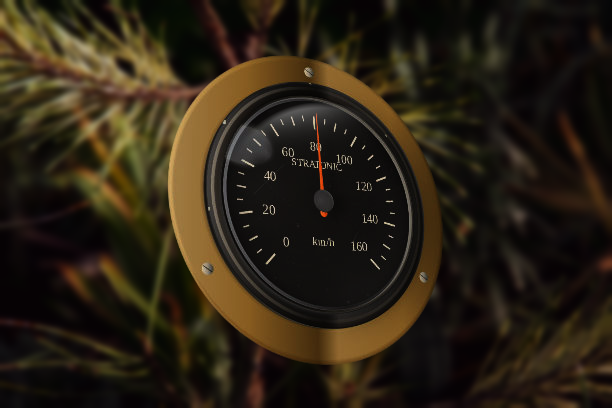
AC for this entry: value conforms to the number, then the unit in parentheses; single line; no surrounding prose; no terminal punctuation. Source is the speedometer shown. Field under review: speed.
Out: 80 (km/h)
